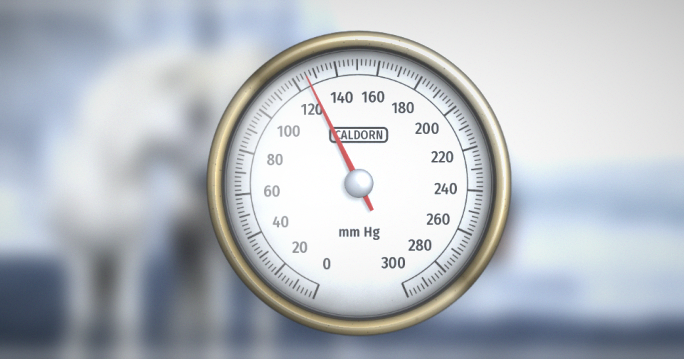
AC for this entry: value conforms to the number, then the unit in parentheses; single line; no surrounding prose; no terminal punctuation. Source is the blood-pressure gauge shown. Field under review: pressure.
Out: 126 (mmHg)
